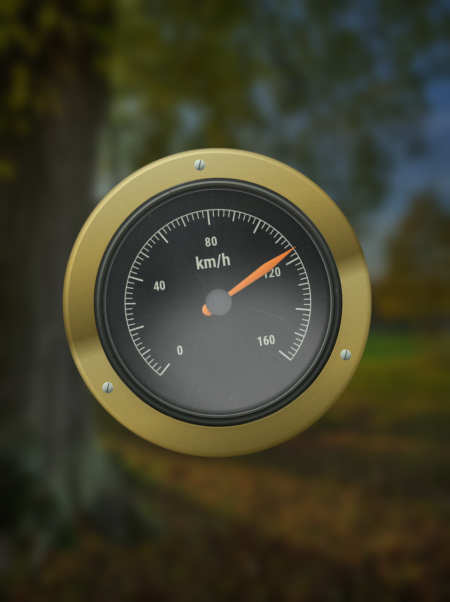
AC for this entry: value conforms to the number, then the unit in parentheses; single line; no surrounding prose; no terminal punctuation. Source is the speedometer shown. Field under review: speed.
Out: 116 (km/h)
